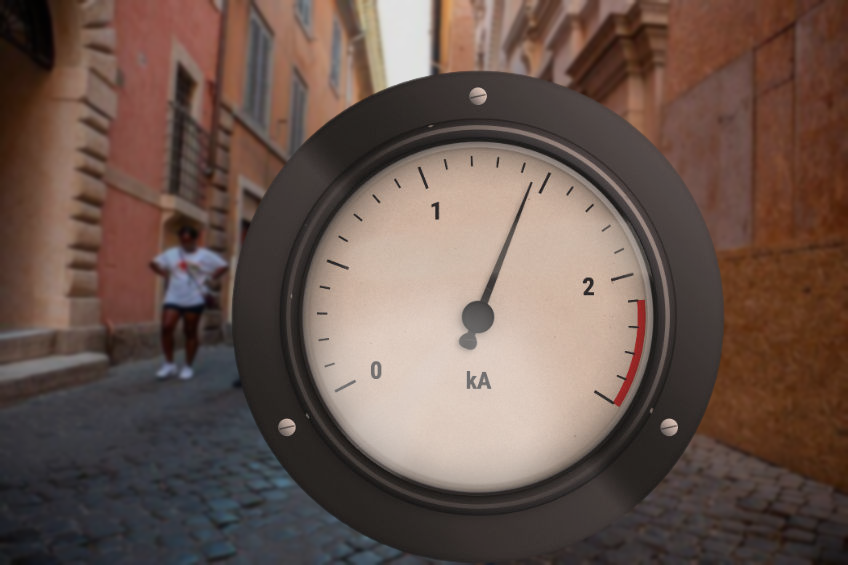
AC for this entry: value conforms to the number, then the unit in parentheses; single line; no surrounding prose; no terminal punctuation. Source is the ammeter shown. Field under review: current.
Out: 1.45 (kA)
